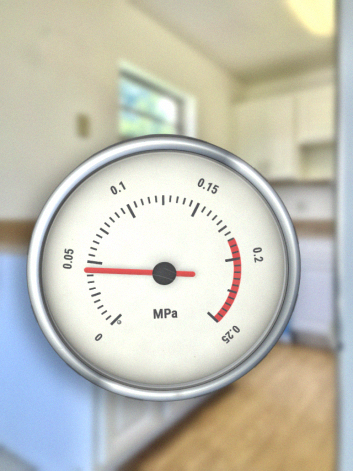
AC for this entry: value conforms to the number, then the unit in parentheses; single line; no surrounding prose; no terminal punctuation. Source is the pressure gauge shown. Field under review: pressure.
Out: 0.045 (MPa)
